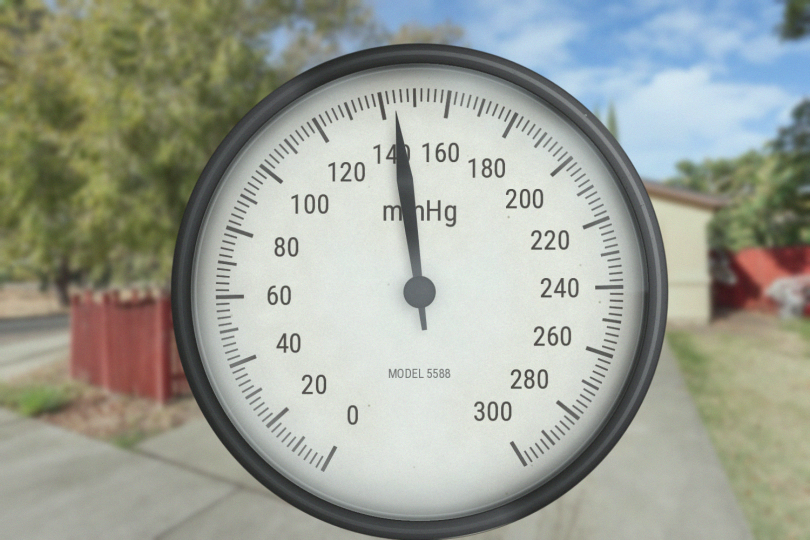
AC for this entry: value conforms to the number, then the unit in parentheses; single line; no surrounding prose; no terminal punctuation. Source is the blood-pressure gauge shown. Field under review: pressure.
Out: 144 (mmHg)
